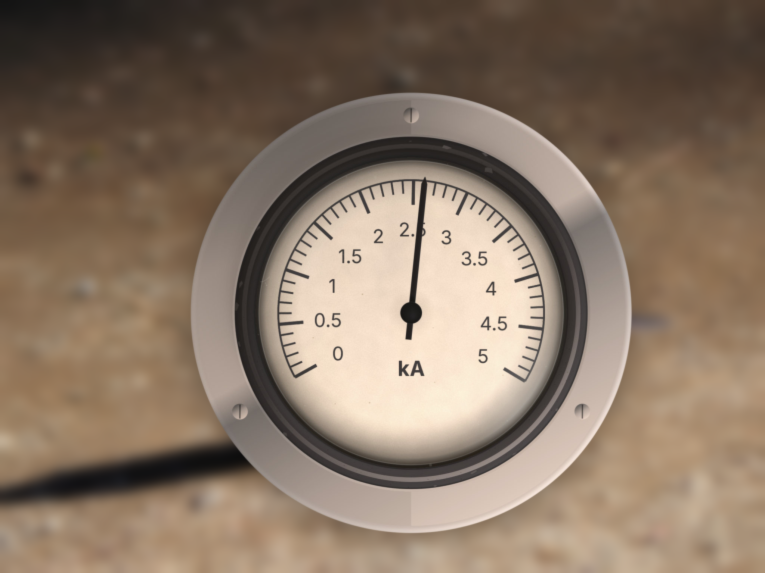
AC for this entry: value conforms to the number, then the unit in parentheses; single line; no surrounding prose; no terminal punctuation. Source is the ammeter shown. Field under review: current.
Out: 2.6 (kA)
